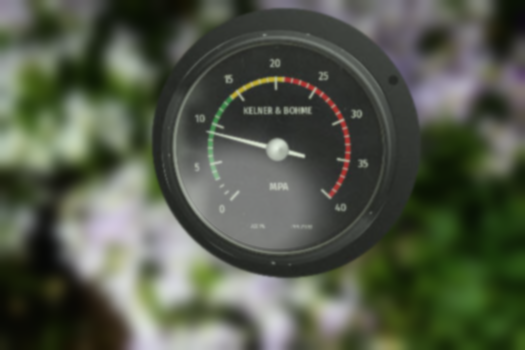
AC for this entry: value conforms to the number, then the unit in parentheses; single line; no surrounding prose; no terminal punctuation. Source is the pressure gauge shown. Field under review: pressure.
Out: 9 (MPa)
